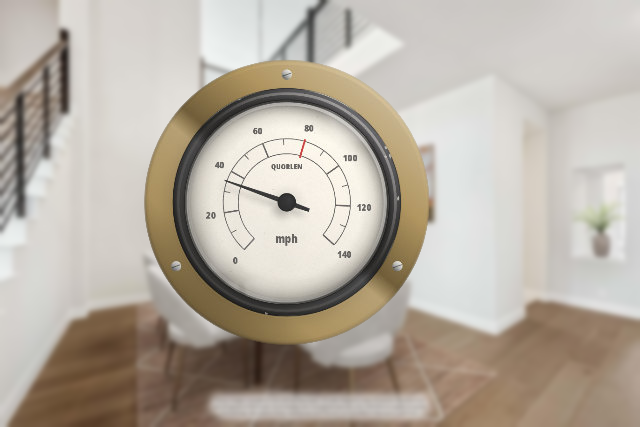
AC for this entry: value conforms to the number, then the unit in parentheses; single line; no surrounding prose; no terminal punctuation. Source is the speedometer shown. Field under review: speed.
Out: 35 (mph)
